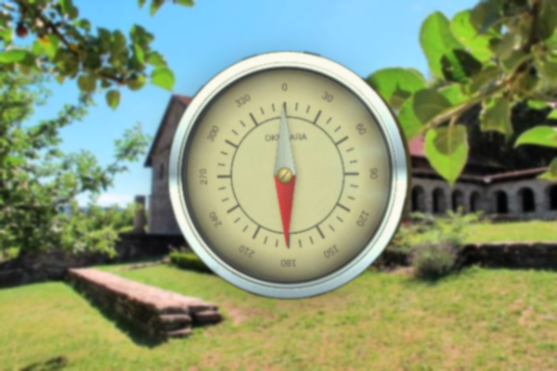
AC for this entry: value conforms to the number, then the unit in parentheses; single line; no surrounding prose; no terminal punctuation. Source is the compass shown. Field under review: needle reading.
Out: 180 (°)
